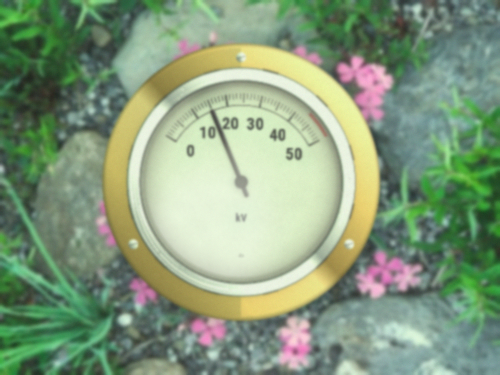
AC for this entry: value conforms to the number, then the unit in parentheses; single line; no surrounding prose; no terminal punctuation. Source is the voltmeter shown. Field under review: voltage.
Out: 15 (kV)
